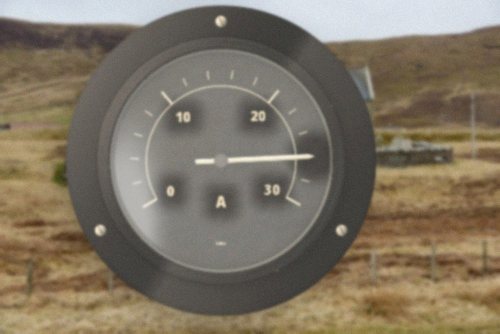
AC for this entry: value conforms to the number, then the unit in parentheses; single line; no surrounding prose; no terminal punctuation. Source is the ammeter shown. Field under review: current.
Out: 26 (A)
